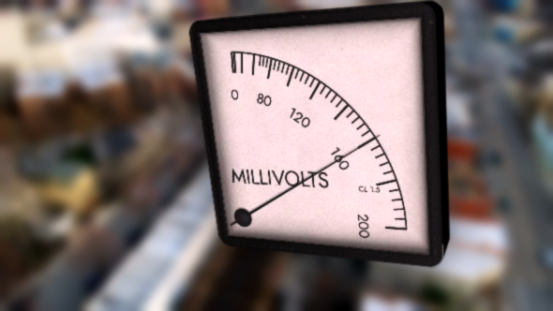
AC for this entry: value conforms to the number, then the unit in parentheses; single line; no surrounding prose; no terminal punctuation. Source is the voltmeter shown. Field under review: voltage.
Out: 160 (mV)
